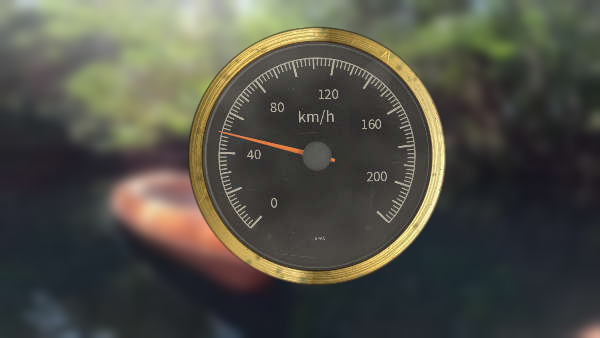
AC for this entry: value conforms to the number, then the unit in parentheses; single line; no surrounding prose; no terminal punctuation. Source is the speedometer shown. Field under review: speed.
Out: 50 (km/h)
